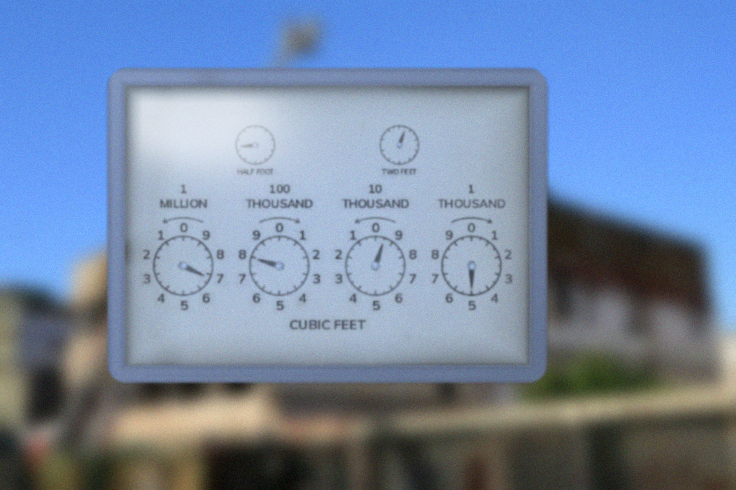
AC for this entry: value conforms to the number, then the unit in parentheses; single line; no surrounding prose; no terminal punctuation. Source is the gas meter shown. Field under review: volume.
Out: 679500 (ft³)
